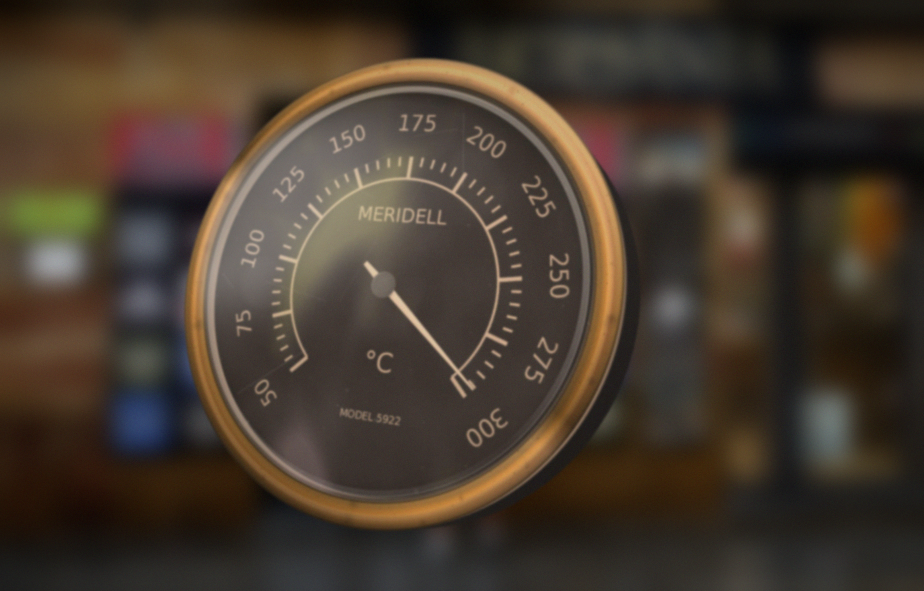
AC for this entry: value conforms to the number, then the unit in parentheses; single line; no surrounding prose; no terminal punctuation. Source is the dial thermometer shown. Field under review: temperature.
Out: 295 (°C)
